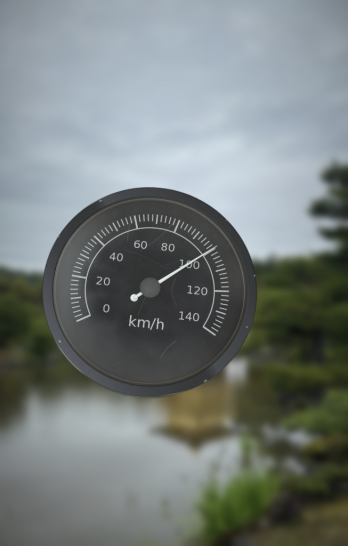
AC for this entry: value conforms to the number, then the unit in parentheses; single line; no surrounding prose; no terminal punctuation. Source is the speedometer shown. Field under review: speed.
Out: 100 (km/h)
